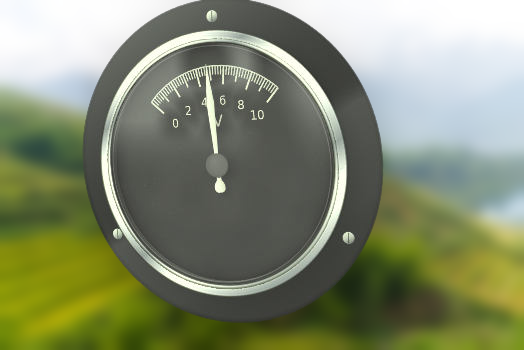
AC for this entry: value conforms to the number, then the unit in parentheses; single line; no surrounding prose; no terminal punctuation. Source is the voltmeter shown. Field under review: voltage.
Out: 5 (V)
